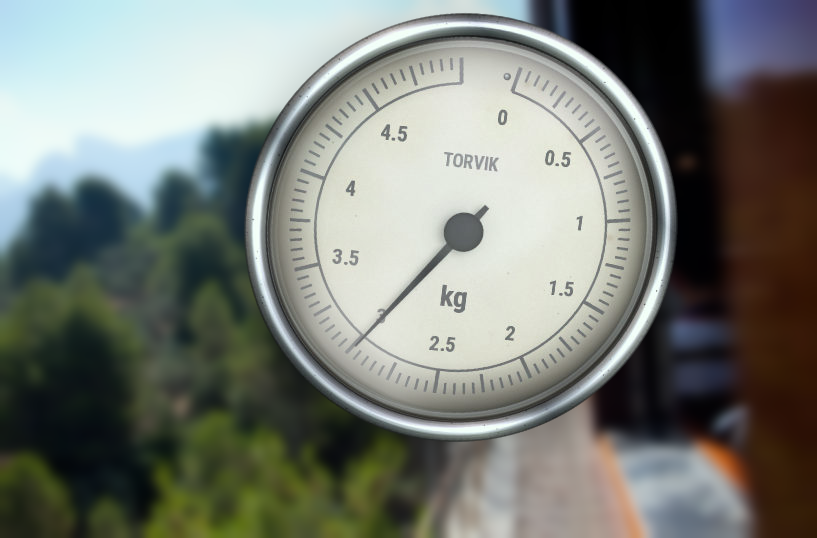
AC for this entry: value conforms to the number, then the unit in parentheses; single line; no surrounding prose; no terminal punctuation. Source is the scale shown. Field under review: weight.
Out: 3 (kg)
